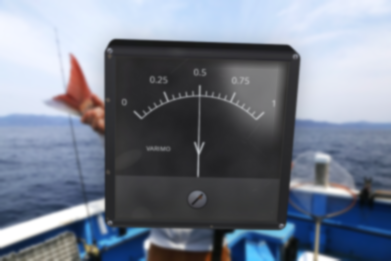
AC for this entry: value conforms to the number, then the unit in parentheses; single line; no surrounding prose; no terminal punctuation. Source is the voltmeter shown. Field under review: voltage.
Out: 0.5 (V)
